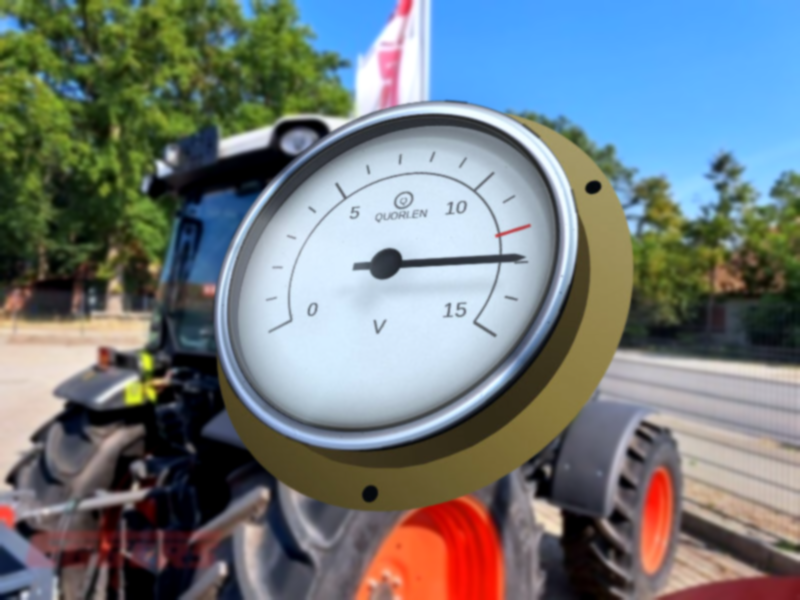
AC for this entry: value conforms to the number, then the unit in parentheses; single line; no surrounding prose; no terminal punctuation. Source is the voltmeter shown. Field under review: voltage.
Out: 13 (V)
